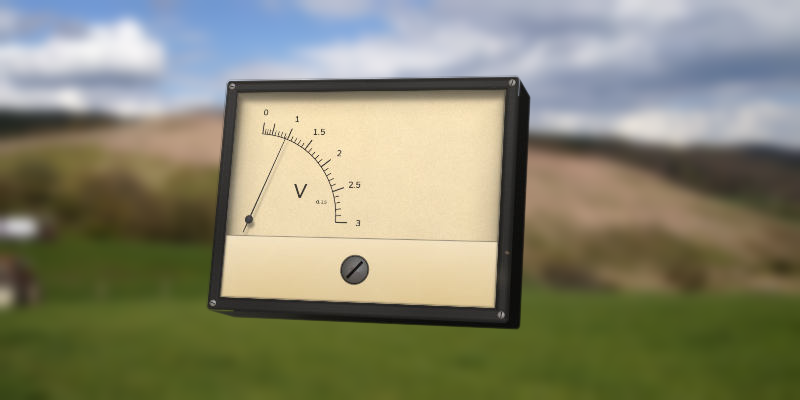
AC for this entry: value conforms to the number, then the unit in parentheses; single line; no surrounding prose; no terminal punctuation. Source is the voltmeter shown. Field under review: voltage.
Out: 1 (V)
